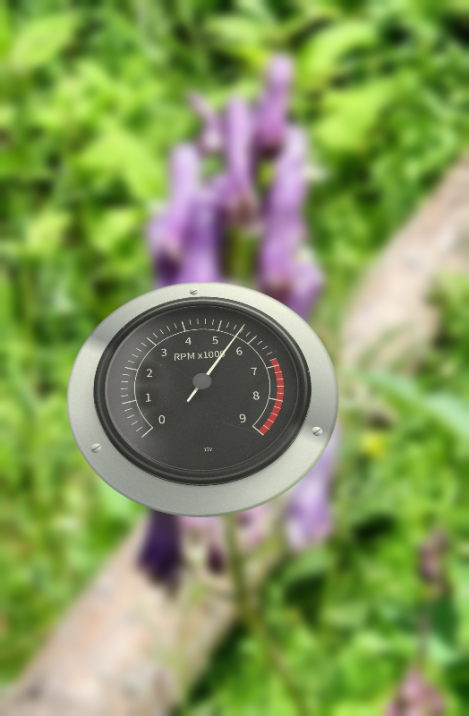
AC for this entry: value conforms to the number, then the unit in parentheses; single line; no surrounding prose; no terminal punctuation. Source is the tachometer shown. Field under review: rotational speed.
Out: 5600 (rpm)
